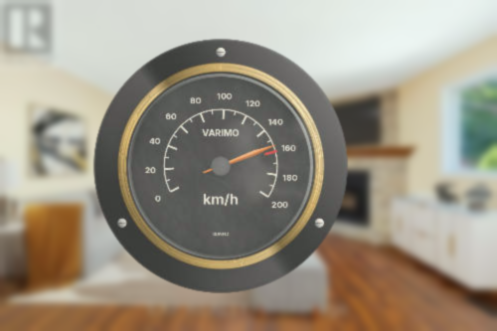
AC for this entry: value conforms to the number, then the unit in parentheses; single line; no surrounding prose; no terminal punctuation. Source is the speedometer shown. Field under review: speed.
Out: 155 (km/h)
